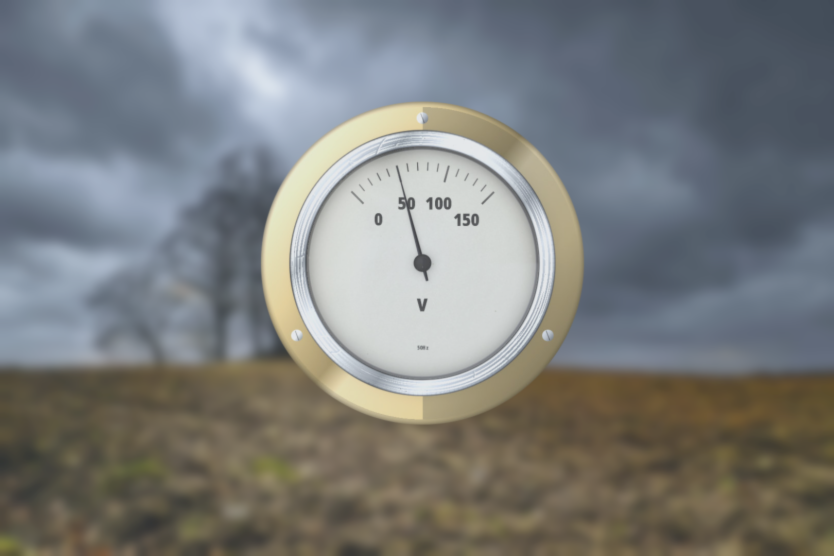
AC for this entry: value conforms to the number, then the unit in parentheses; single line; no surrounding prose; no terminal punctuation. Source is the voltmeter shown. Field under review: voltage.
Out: 50 (V)
